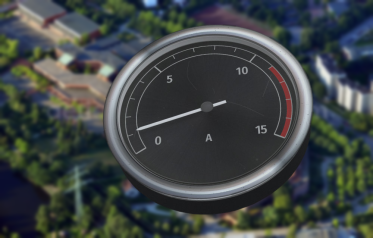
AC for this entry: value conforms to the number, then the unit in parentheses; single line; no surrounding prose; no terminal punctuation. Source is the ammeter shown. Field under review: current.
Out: 1 (A)
